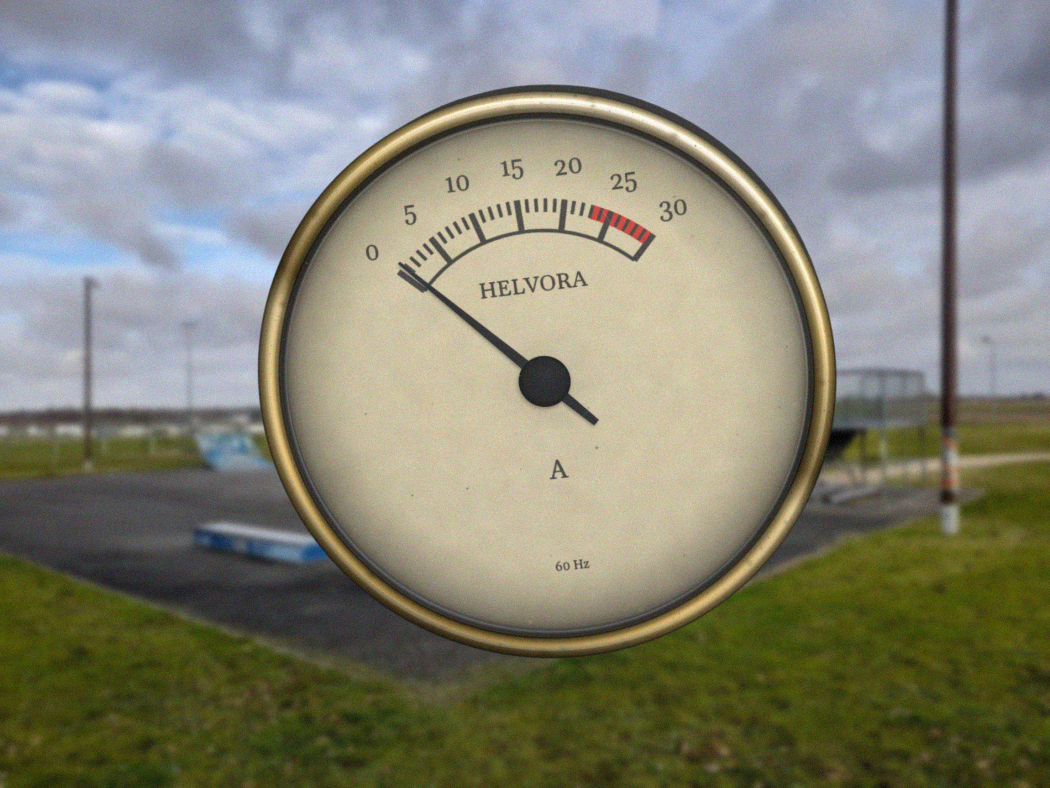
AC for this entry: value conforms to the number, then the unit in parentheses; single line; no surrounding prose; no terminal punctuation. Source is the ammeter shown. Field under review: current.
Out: 1 (A)
